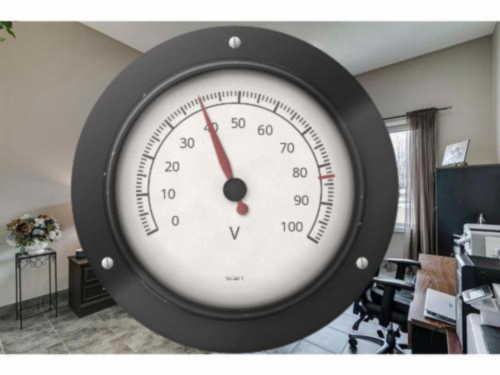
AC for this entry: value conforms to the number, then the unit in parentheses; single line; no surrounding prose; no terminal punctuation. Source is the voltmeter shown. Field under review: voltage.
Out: 40 (V)
